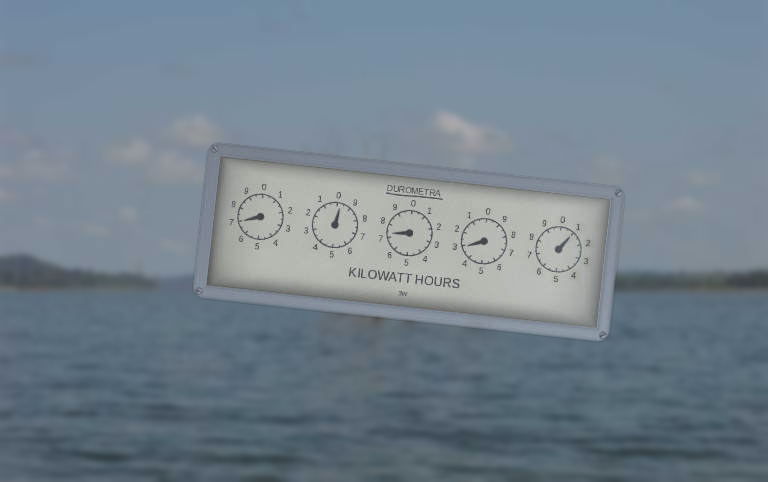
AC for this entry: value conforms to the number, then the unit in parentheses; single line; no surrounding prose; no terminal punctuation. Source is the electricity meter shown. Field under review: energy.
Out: 69731 (kWh)
